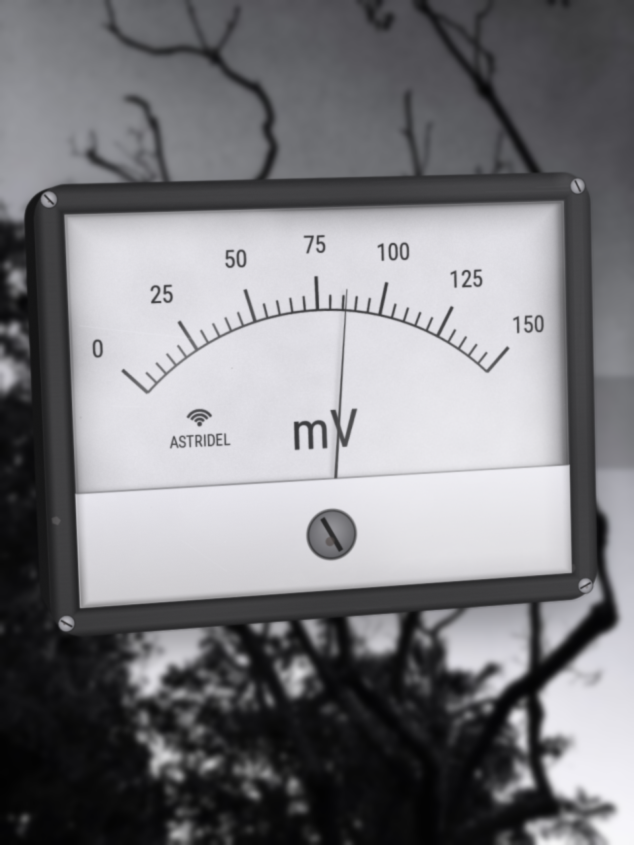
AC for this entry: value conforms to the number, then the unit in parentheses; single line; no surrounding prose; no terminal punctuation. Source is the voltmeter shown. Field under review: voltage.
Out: 85 (mV)
